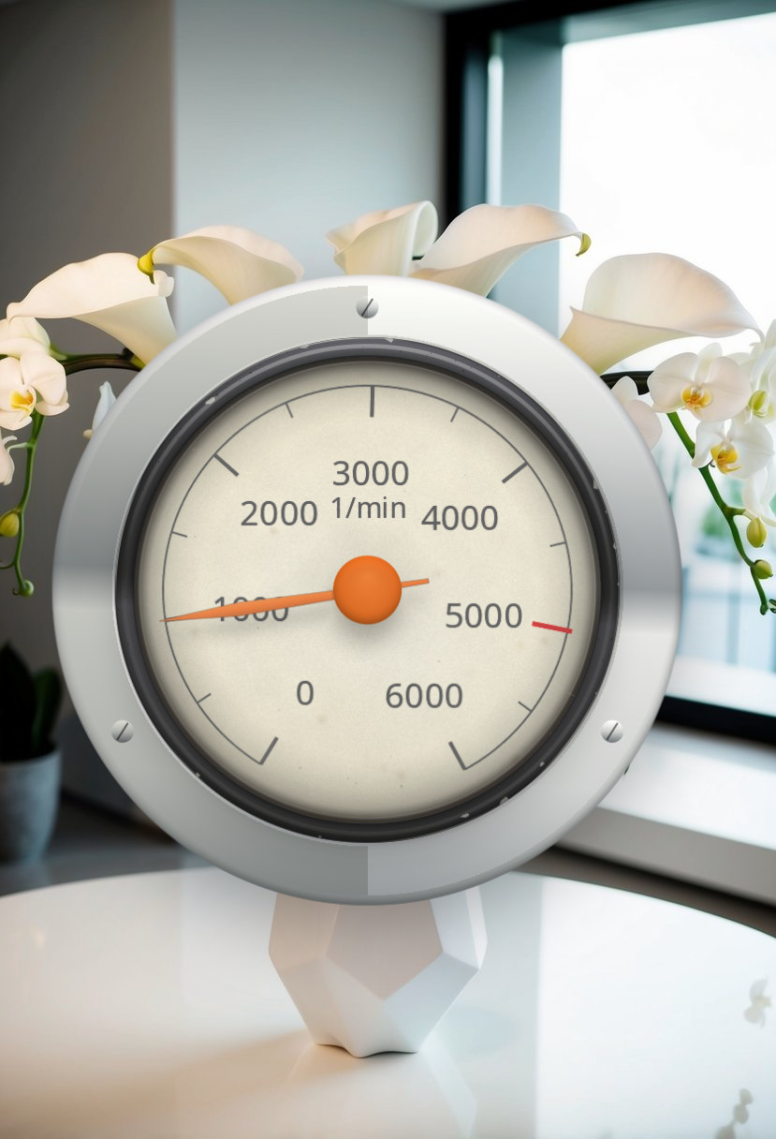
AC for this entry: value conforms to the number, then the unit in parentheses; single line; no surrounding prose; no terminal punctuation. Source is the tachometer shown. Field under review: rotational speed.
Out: 1000 (rpm)
